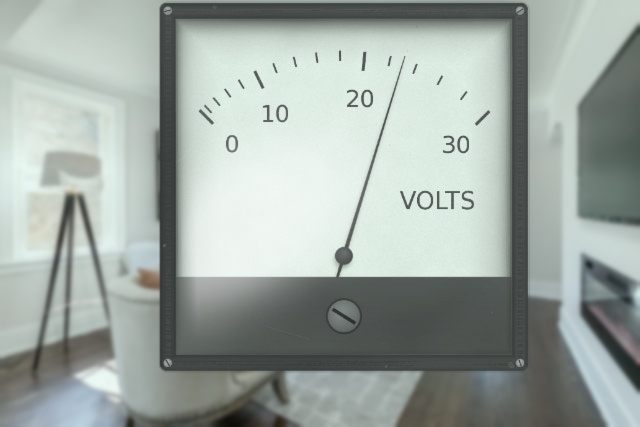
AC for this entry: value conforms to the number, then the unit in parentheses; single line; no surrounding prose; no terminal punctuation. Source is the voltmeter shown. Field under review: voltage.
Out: 23 (V)
